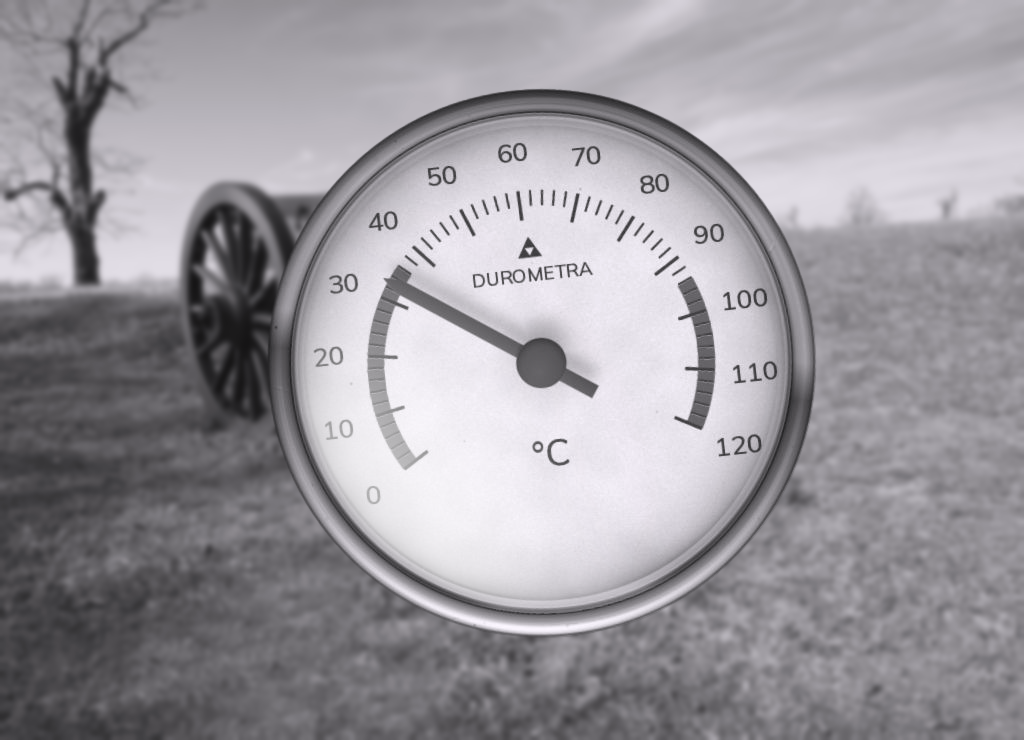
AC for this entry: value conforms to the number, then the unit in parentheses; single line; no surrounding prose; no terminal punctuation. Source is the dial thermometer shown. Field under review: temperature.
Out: 33 (°C)
